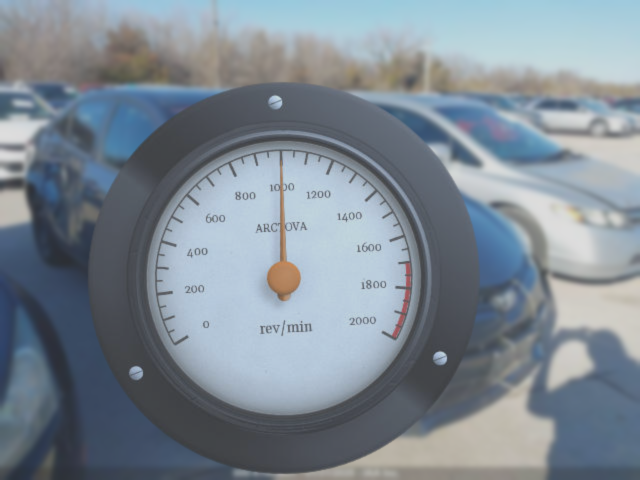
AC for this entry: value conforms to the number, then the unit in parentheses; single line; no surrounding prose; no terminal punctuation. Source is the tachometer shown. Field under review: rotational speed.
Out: 1000 (rpm)
